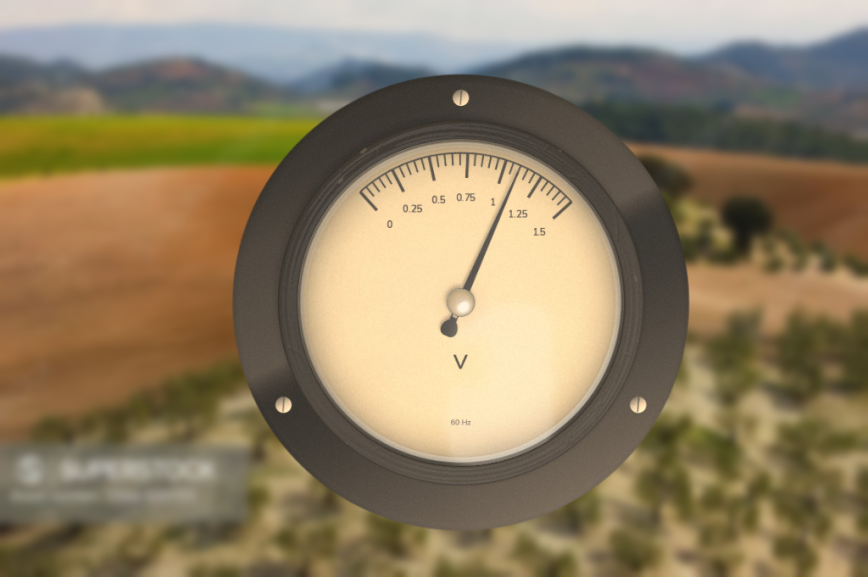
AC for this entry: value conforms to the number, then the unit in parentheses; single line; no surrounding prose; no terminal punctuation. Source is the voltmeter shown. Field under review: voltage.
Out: 1.1 (V)
